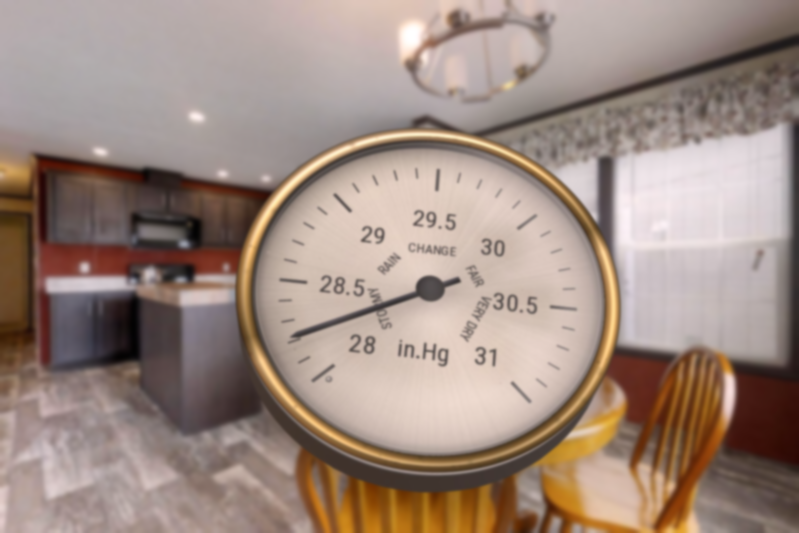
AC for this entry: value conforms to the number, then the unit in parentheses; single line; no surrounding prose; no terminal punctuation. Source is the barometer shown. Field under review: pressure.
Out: 28.2 (inHg)
